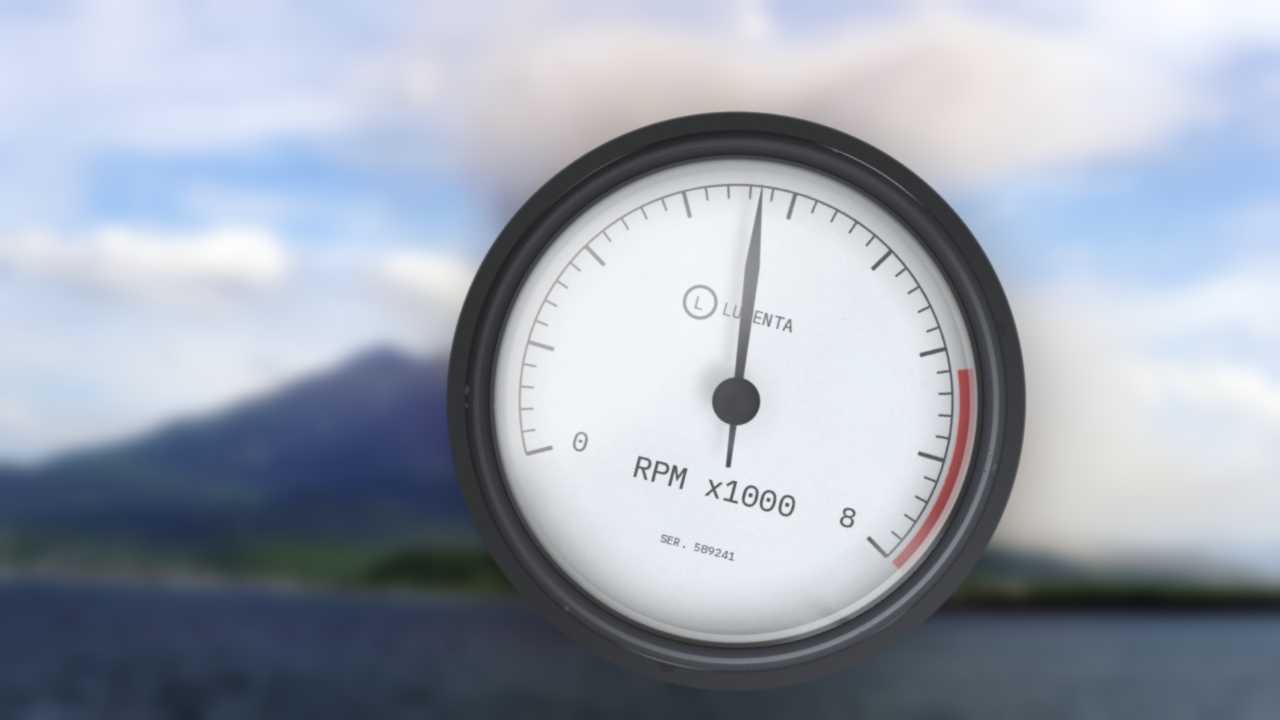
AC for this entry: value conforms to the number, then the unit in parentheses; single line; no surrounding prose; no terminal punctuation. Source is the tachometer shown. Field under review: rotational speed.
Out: 3700 (rpm)
